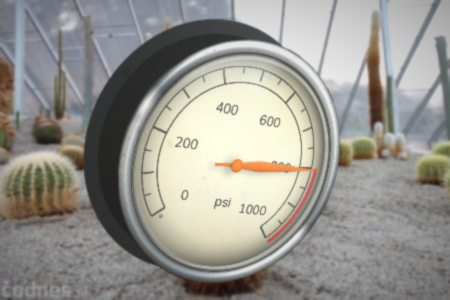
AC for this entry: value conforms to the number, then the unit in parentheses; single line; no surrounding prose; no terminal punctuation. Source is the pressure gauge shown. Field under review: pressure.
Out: 800 (psi)
